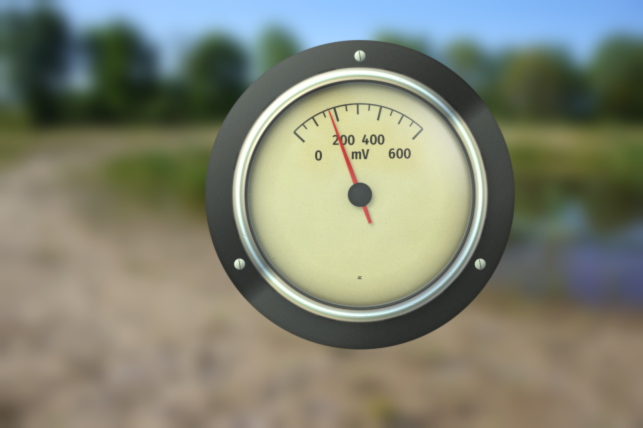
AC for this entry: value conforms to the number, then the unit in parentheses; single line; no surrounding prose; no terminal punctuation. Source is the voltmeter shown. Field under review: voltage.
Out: 175 (mV)
